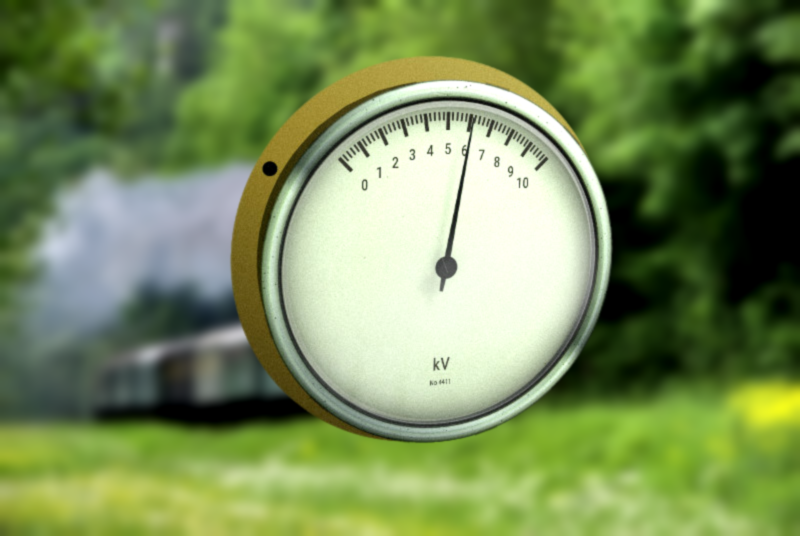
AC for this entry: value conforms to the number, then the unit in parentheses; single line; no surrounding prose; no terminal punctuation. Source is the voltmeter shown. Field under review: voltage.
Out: 6 (kV)
